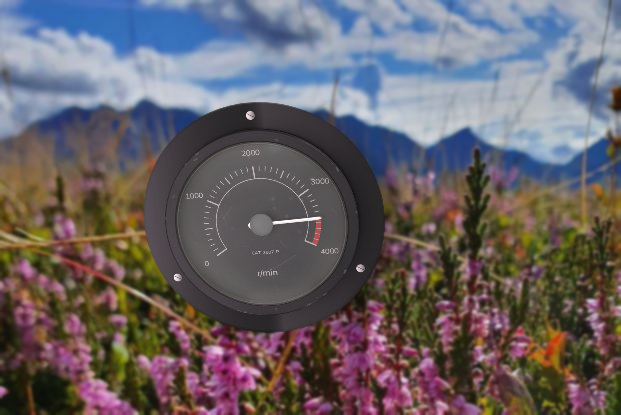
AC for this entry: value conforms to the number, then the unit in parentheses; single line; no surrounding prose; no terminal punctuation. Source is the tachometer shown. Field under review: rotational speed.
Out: 3500 (rpm)
